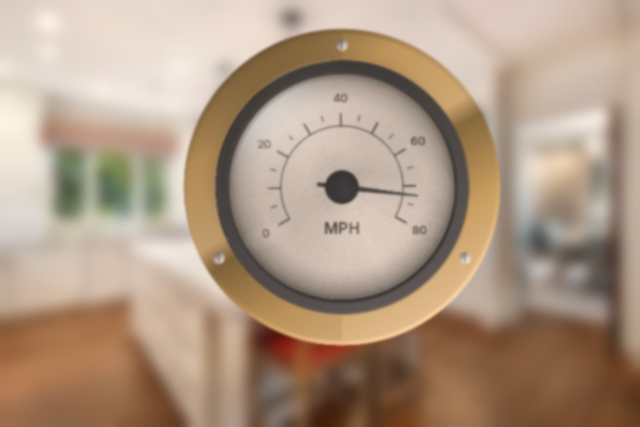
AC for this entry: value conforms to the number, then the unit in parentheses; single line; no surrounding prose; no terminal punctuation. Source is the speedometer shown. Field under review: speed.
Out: 72.5 (mph)
